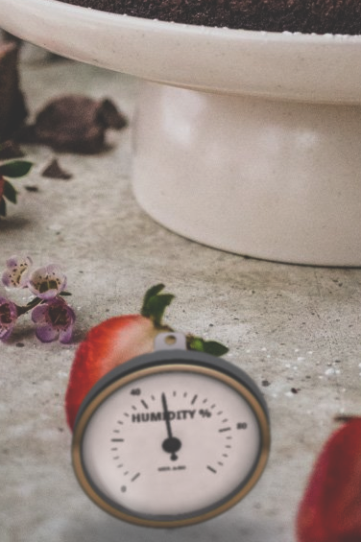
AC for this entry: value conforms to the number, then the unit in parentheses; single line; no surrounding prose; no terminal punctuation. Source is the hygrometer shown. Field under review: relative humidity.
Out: 48 (%)
